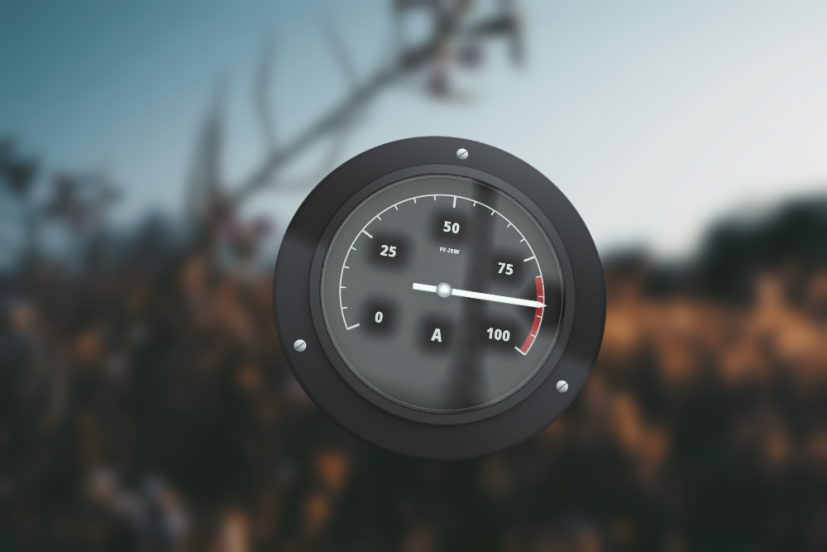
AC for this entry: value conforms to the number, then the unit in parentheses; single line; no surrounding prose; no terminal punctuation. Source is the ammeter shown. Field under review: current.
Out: 87.5 (A)
